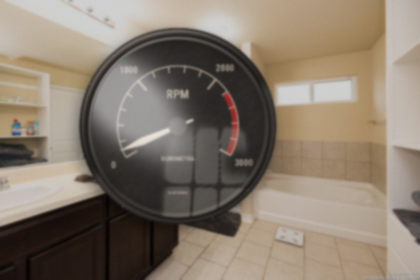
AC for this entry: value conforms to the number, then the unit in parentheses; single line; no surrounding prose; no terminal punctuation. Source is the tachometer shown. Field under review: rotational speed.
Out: 100 (rpm)
